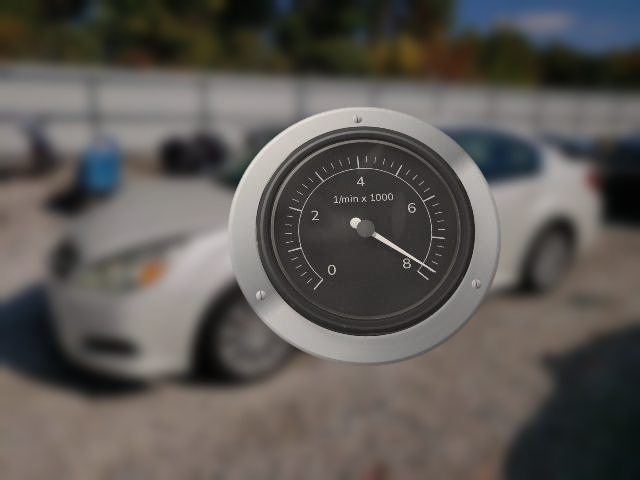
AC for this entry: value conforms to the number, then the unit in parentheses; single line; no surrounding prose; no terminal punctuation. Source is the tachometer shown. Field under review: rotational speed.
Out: 7800 (rpm)
